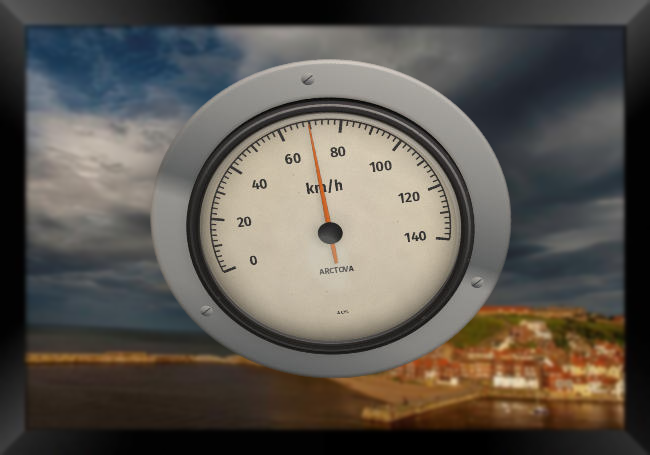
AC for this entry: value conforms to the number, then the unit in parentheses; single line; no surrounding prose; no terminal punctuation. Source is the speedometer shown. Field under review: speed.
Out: 70 (km/h)
